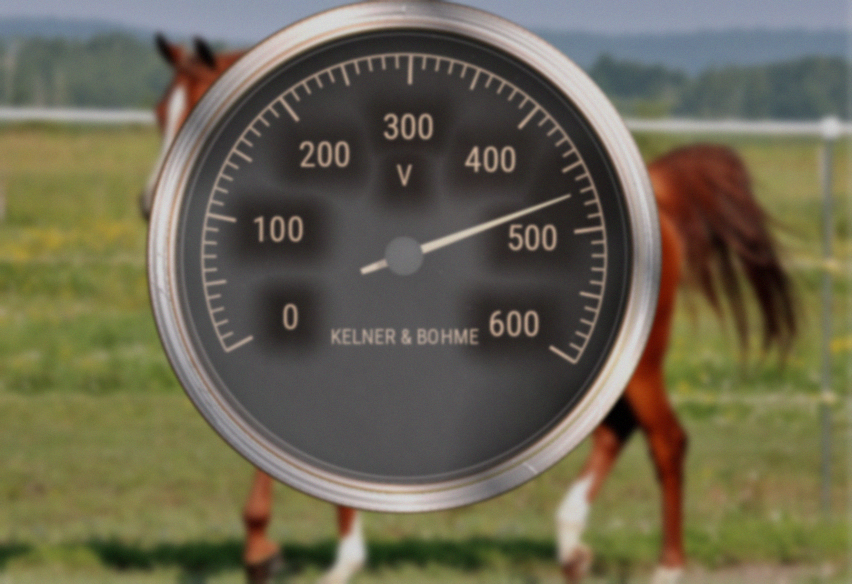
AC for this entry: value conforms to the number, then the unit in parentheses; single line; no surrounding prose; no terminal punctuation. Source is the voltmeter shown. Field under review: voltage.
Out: 470 (V)
